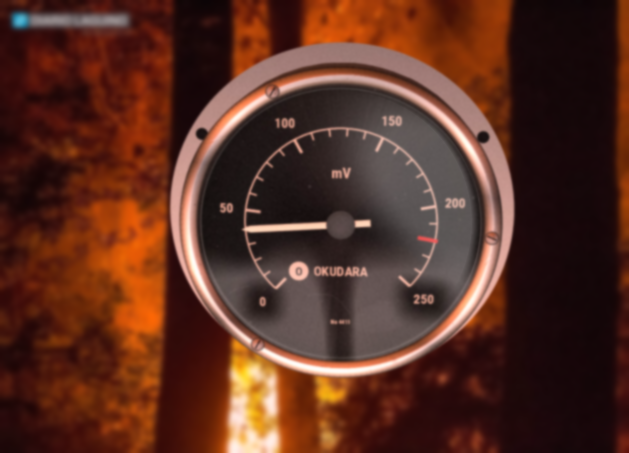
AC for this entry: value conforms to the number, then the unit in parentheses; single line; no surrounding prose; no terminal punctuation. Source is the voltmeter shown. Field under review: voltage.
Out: 40 (mV)
